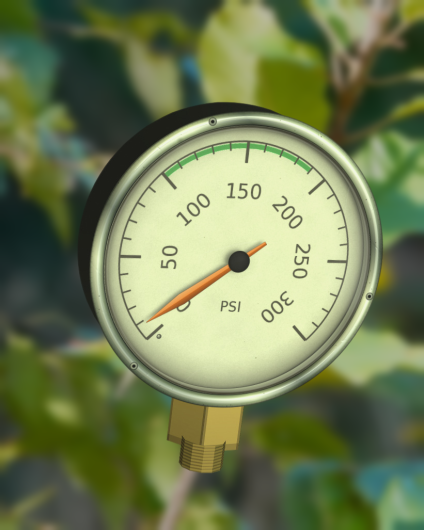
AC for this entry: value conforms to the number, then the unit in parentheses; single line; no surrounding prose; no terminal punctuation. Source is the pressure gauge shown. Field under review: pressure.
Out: 10 (psi)
